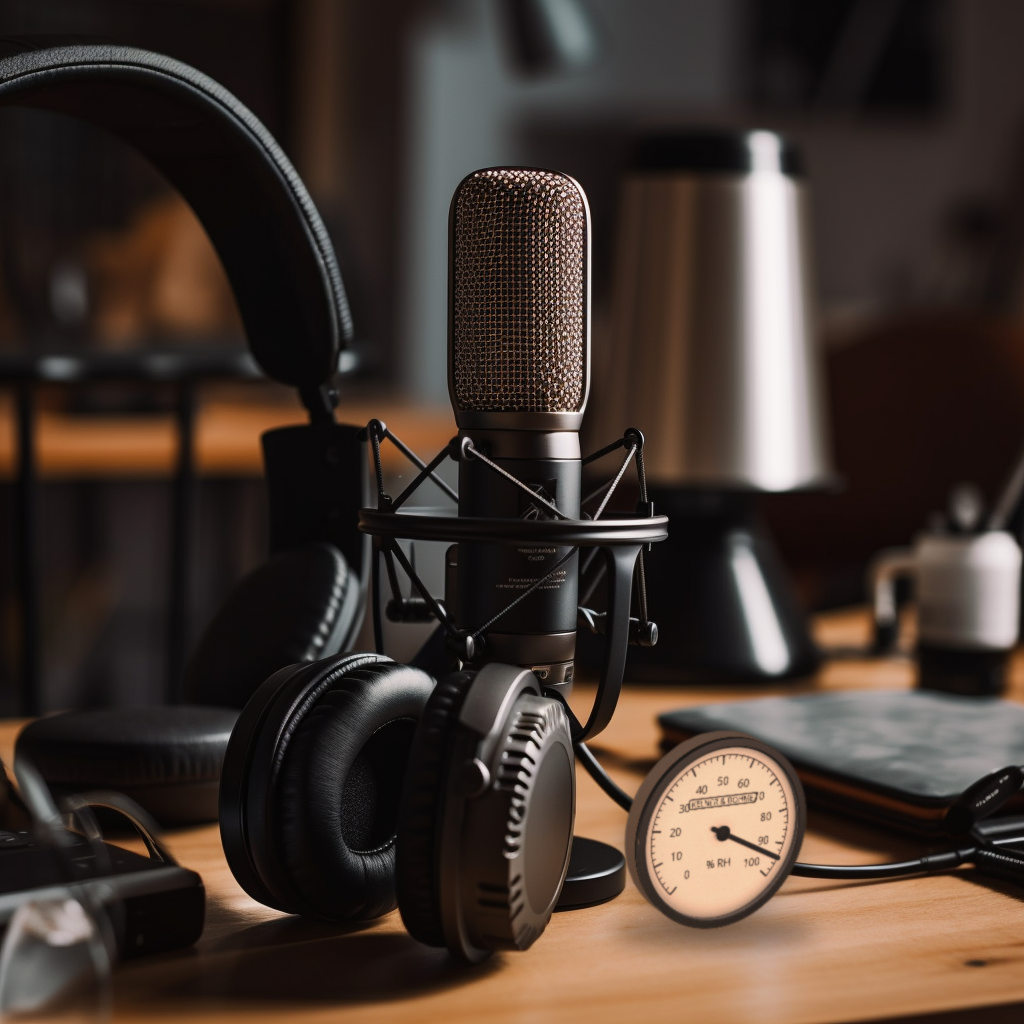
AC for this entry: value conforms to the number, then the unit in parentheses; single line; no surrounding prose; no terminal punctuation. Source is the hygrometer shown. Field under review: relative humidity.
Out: 94 (%)
